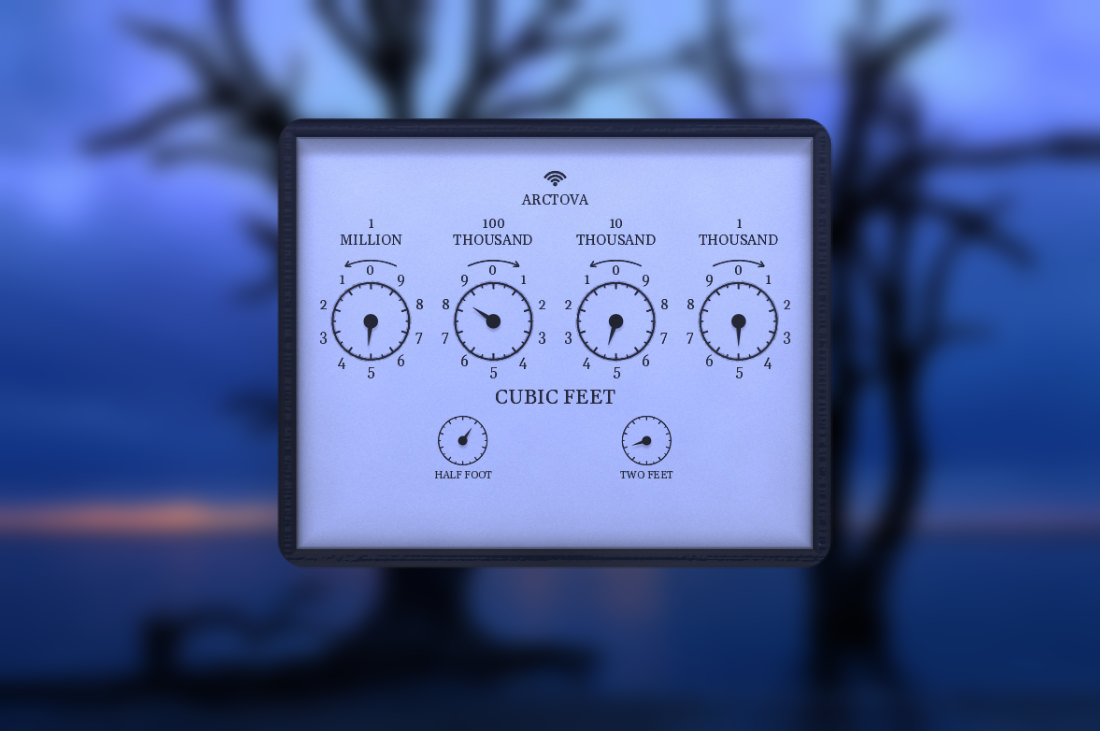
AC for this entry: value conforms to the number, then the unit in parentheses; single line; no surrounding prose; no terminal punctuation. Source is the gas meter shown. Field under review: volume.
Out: 484500 (ft³)
